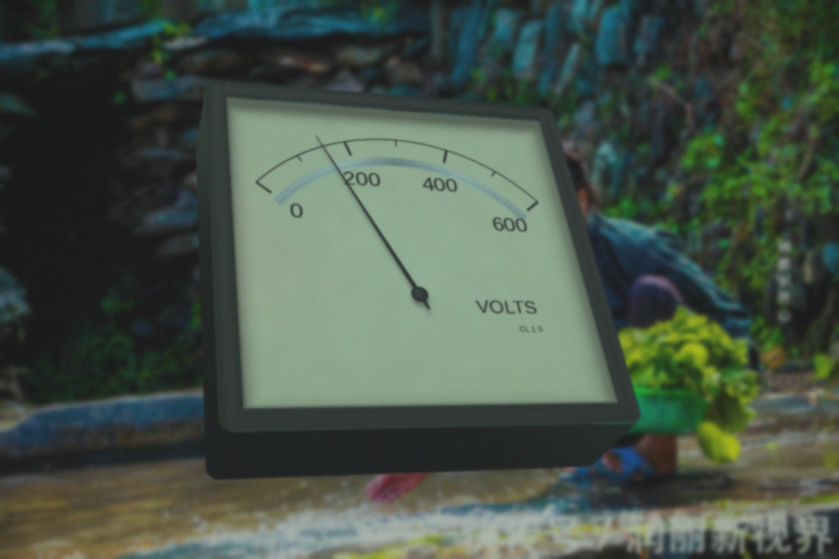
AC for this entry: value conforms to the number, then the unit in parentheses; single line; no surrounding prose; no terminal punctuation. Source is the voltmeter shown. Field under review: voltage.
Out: 150 (V)
